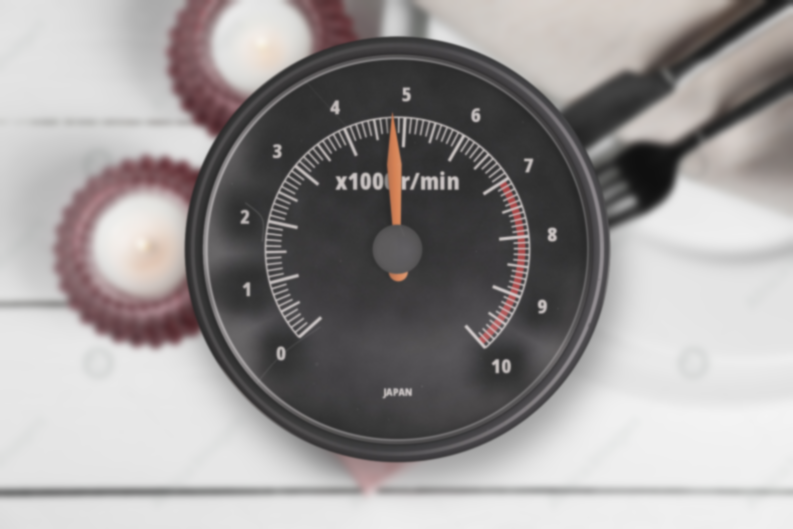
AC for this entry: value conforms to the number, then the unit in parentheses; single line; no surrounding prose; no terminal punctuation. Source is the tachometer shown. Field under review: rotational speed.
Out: 4800 (rpm)
